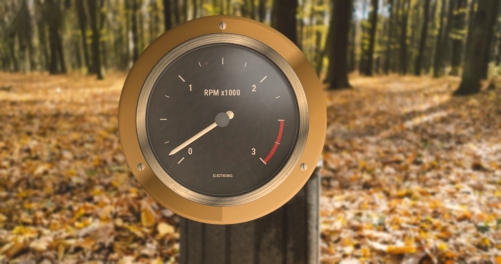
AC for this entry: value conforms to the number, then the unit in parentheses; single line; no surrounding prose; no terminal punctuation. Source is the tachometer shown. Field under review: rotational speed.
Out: 125 (rpm)
